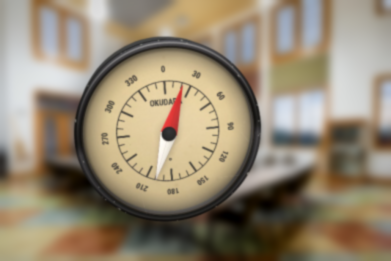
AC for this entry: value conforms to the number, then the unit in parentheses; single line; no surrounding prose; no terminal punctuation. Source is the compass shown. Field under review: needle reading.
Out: 20 (°)
